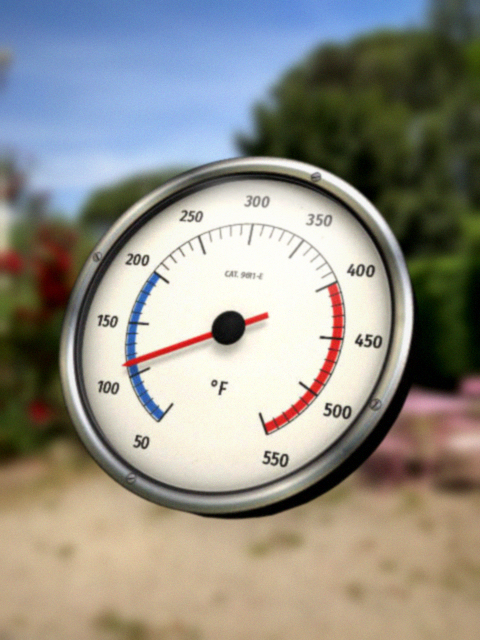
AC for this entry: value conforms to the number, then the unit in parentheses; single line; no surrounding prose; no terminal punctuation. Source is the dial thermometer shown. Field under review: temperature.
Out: 110 (°F)
